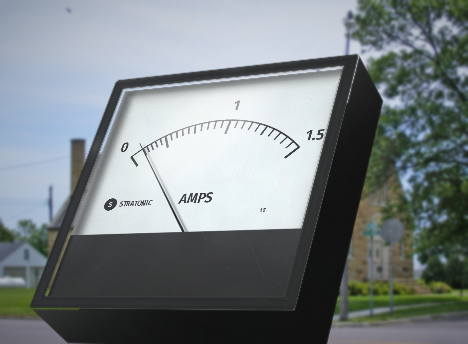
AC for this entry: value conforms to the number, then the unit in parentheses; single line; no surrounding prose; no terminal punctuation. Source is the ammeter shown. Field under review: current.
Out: 0.25 (A)
